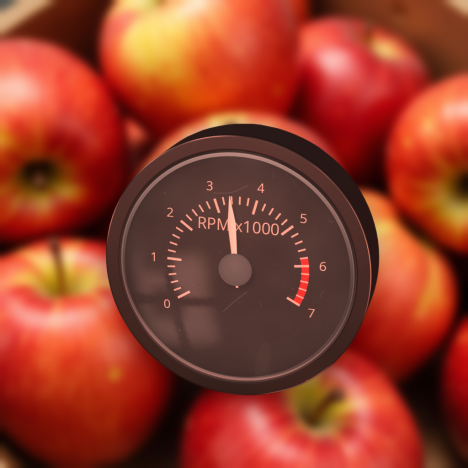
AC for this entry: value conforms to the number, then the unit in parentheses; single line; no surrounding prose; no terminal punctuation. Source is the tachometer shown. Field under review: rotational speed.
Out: 3400 (rpm)
